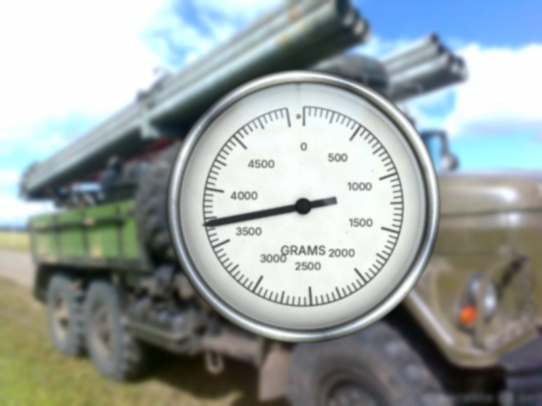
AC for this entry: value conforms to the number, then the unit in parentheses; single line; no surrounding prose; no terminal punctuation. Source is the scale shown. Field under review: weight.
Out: 3700 (g)
